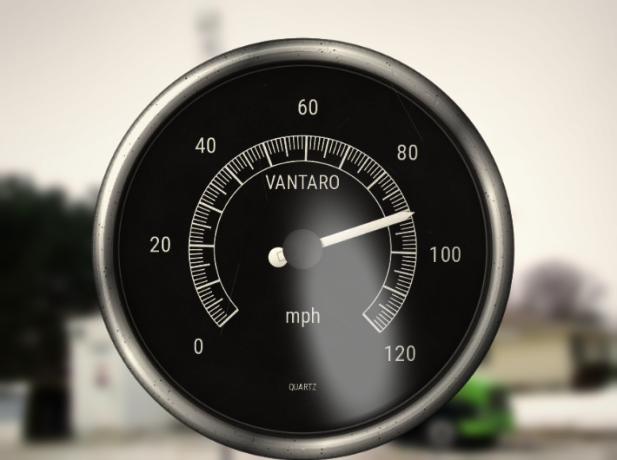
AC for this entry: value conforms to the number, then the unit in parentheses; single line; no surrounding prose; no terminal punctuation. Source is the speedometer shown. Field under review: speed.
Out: 91 (mph)
